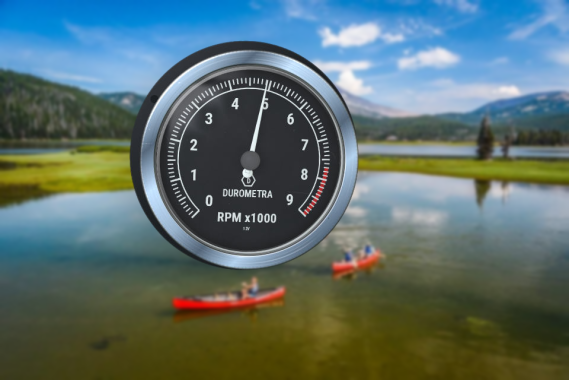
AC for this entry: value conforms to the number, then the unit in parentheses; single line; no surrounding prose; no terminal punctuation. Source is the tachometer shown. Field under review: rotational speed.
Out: 4900 (rpm)
